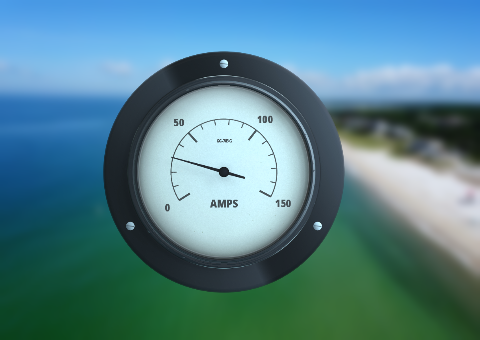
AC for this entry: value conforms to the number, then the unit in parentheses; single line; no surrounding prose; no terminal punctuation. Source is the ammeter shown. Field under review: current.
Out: 30 (A)
